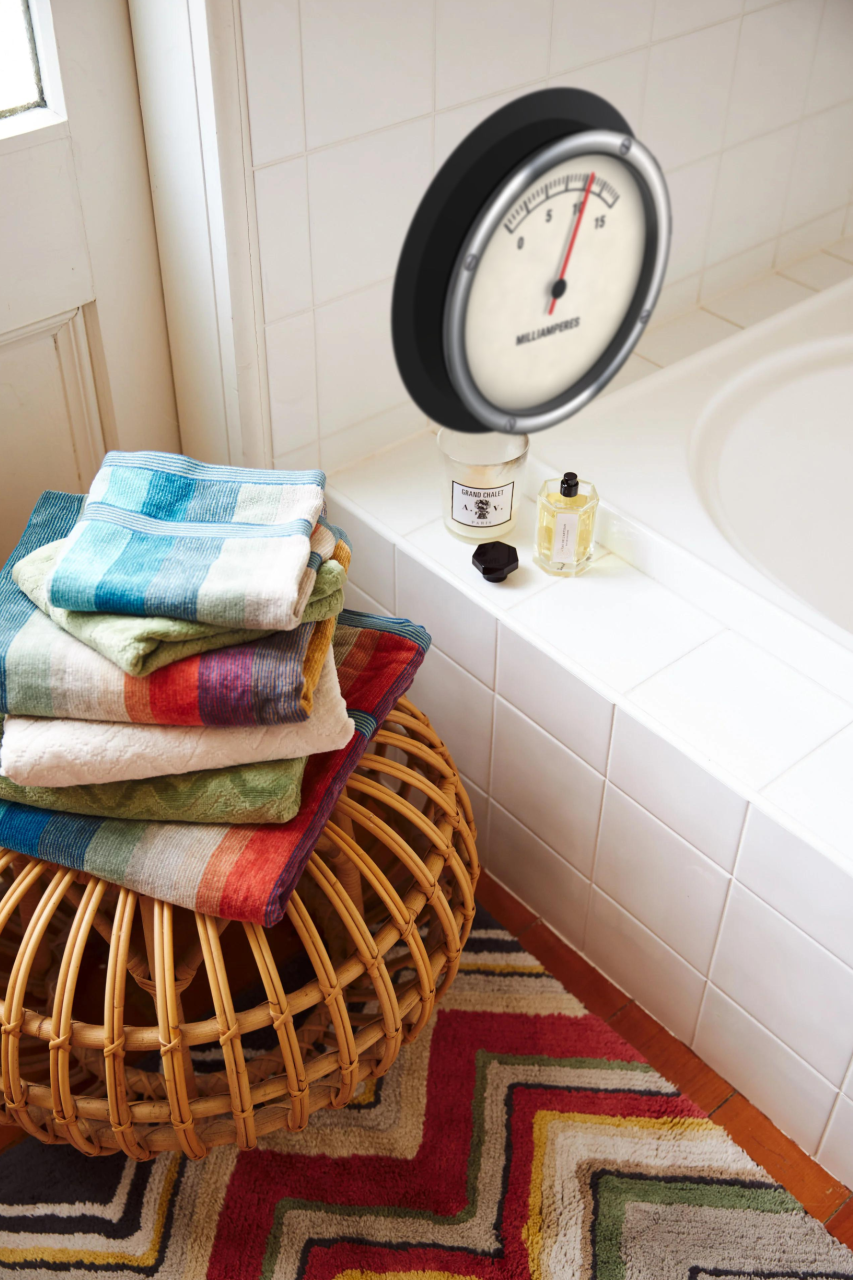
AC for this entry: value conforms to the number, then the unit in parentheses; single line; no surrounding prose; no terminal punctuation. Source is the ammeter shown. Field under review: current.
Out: 10 (mA)
